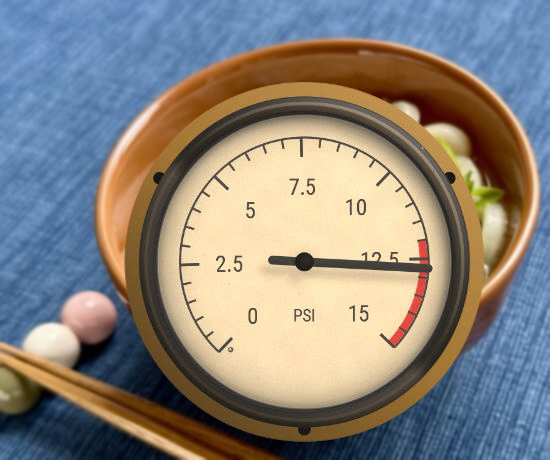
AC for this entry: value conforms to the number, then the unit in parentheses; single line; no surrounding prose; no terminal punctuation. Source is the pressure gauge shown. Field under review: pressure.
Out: 12.75 (psi)
